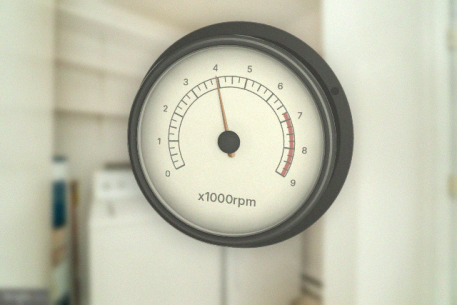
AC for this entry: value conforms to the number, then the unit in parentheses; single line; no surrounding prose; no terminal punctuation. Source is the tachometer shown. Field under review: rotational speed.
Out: 4000 (rpm)
